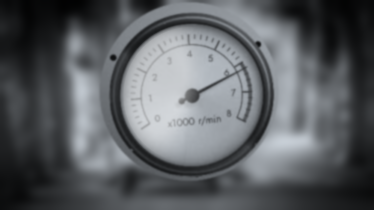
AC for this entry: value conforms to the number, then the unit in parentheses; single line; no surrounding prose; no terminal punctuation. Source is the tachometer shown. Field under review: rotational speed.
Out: 6200 (rpm)
